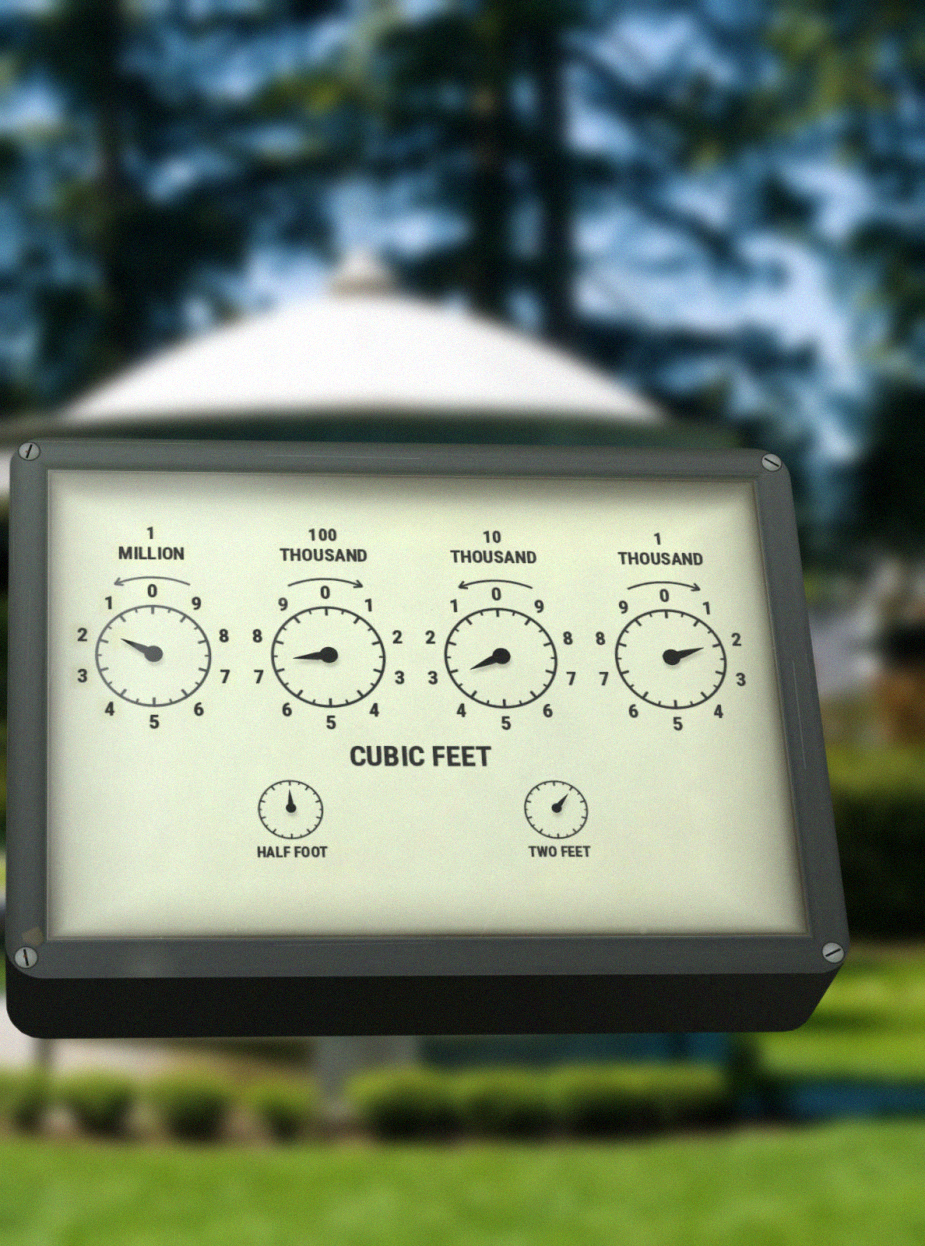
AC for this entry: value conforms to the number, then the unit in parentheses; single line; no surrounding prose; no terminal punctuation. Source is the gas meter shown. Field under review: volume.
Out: 173200 (ft³)
